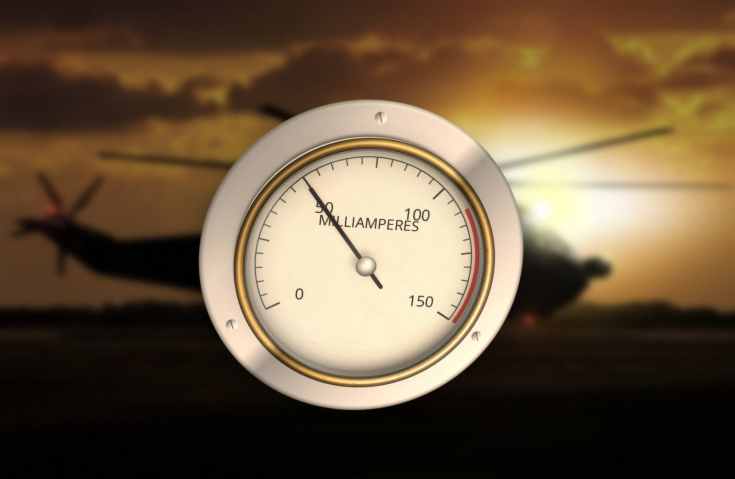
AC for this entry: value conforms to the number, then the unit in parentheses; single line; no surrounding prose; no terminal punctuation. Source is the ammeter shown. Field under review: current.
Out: 50 (mA)
